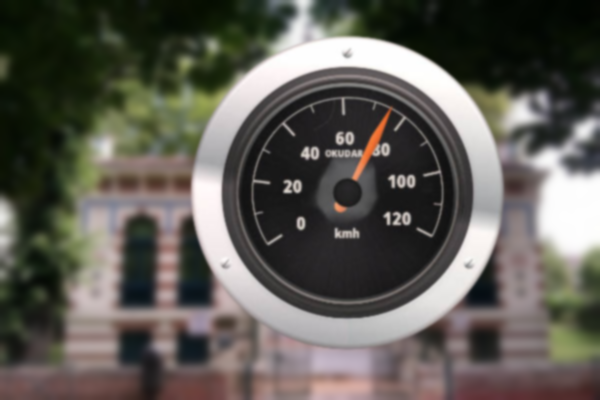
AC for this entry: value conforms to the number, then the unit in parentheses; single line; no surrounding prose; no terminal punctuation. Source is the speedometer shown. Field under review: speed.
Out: 75 (km/h)
